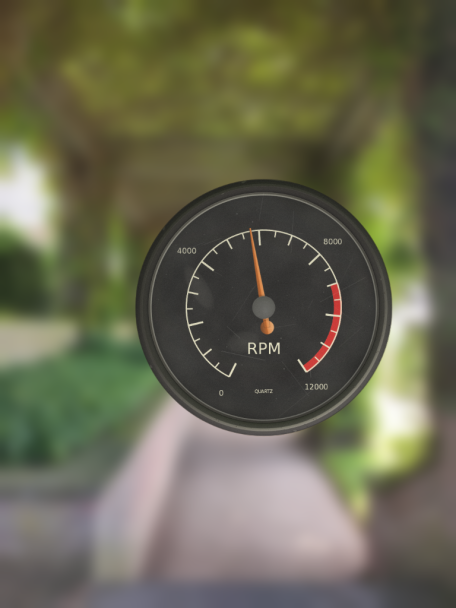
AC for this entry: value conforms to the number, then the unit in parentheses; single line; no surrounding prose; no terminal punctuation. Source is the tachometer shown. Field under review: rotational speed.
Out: 5750 (rpm)
